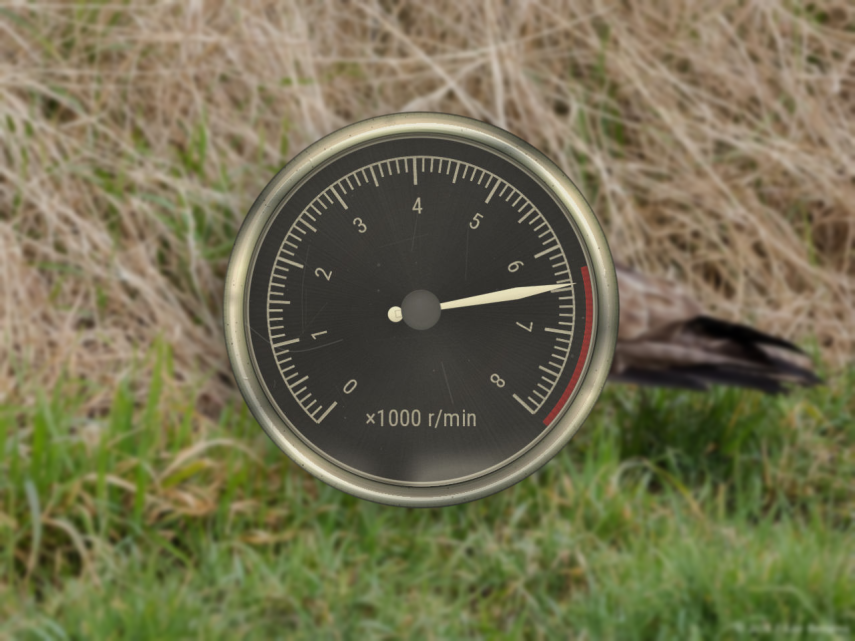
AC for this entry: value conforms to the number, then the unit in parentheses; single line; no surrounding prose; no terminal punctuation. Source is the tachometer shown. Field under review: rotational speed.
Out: 6450 (rpm)
